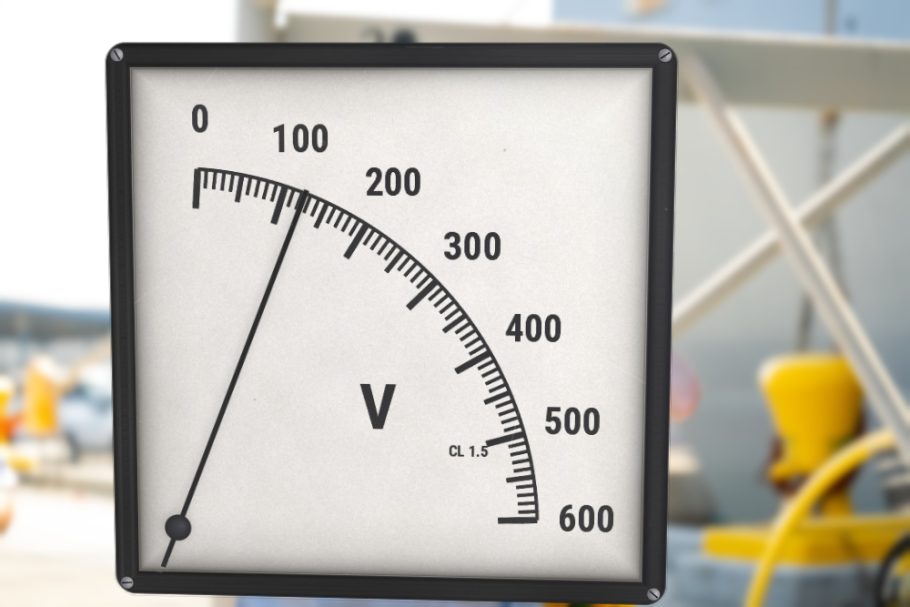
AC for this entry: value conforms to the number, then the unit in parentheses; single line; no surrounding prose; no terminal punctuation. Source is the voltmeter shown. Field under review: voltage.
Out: 125 (V)
